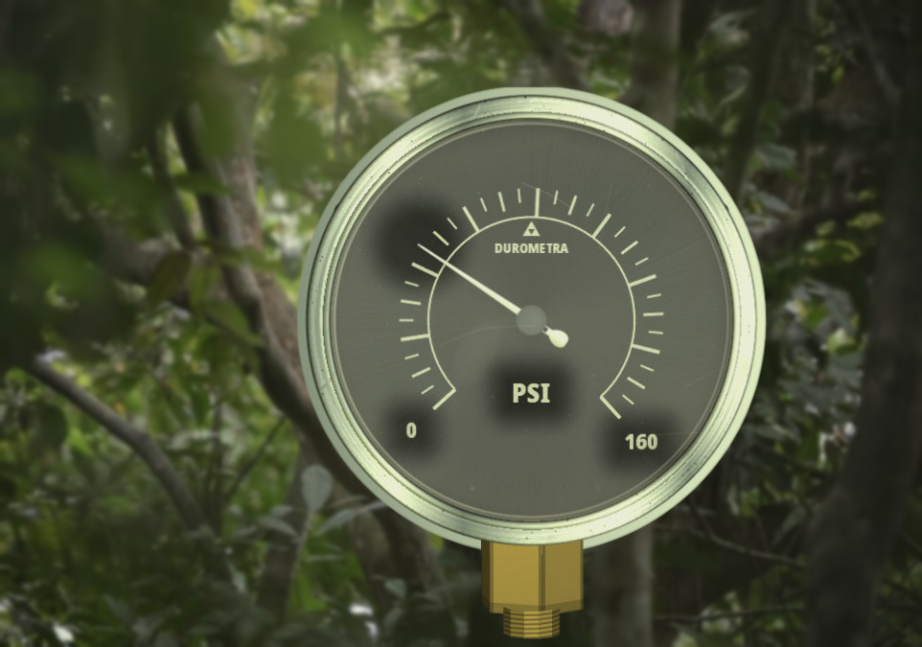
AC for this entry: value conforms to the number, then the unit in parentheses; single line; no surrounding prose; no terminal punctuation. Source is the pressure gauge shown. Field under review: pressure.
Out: 45 (psi)
